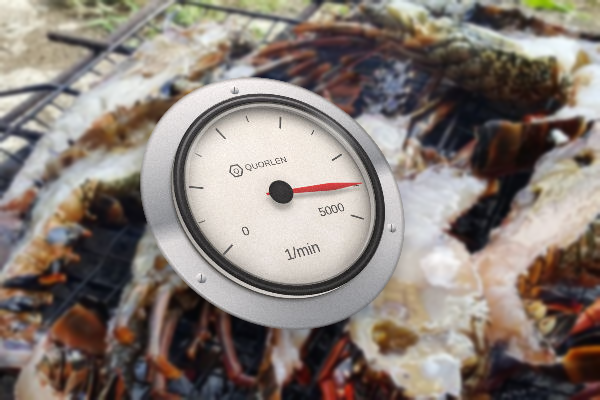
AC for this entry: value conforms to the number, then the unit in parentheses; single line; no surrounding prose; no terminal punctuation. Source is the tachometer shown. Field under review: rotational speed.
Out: 4500 (rpm)
